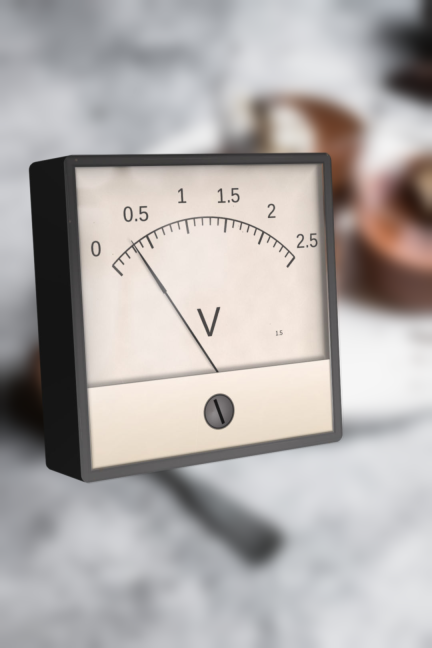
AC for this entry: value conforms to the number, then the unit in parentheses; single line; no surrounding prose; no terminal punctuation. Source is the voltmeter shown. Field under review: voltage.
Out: 0.3 (V)
